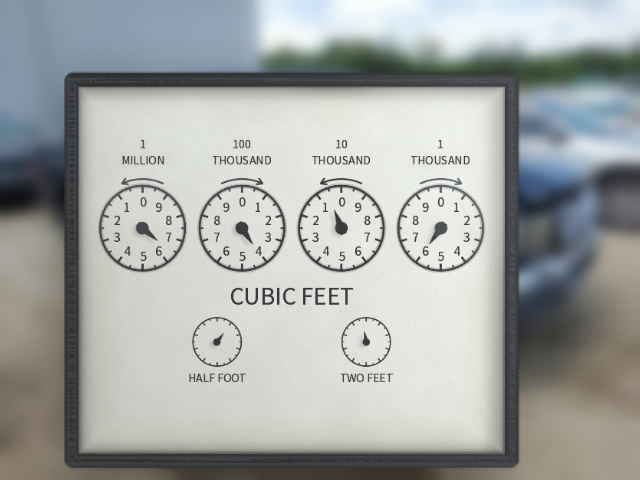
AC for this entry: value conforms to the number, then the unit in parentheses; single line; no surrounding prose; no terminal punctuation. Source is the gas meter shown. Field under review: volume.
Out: 640600 (ft³)
